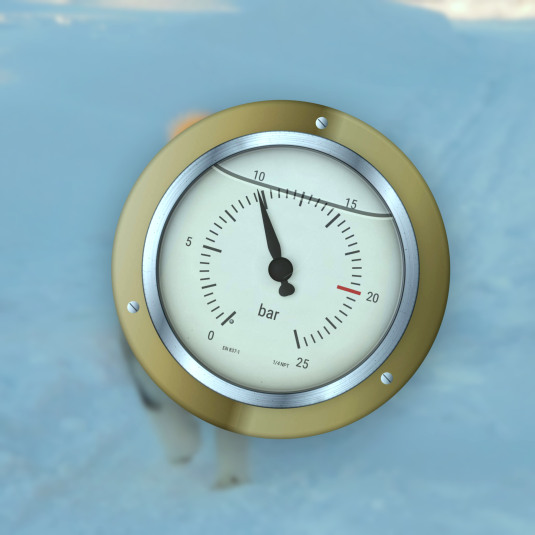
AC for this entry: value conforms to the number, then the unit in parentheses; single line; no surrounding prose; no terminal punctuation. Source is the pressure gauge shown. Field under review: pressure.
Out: 9.75 (bar)
